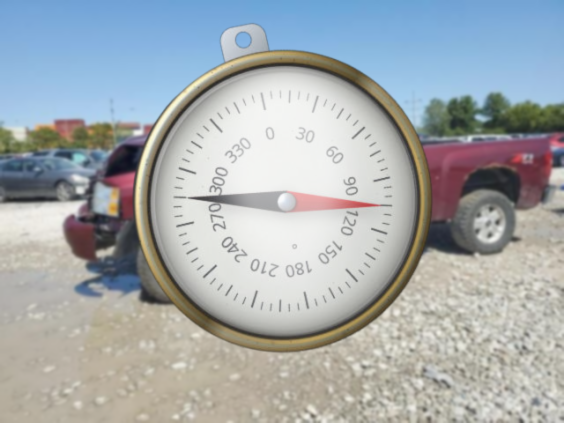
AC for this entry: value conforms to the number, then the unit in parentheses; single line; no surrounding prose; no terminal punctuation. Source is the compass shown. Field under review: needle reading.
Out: 105 (°)
